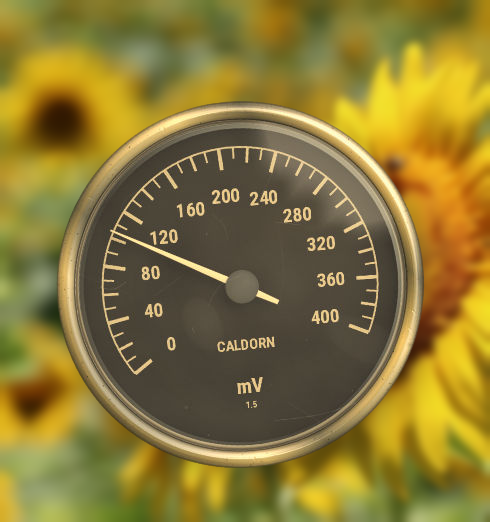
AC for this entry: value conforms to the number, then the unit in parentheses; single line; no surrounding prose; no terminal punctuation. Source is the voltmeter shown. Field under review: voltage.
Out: 105 (mV)
